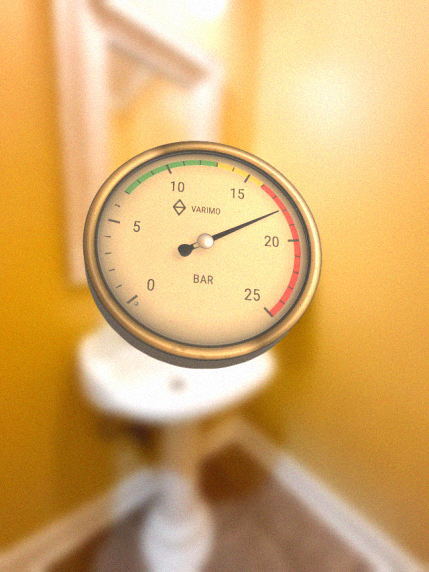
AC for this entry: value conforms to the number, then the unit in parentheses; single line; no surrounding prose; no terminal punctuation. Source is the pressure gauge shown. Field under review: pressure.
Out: 18 (bar)
